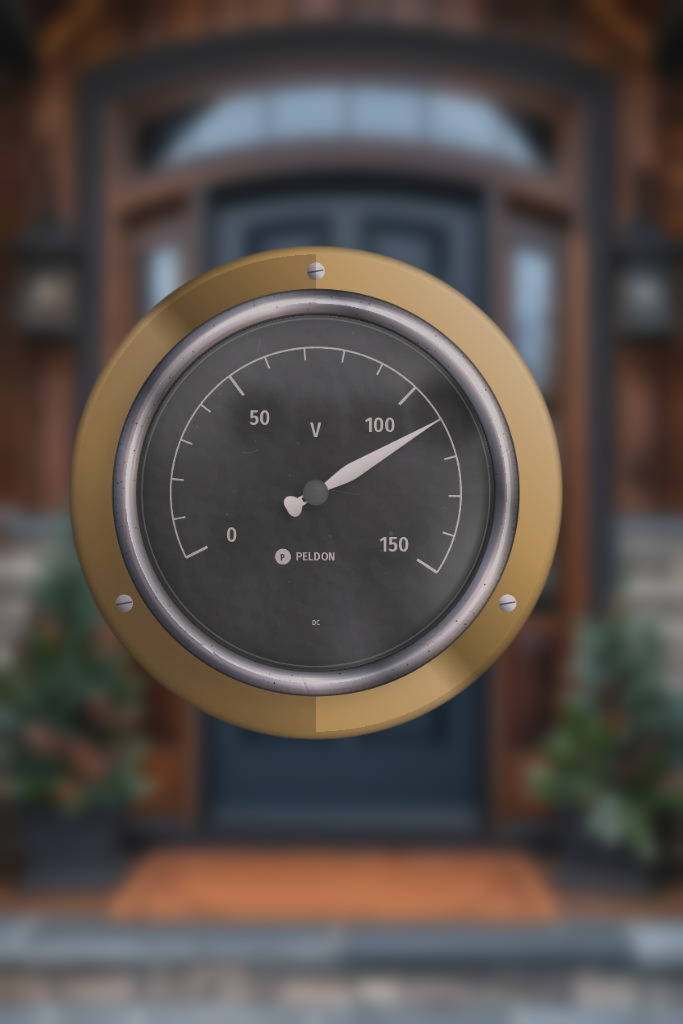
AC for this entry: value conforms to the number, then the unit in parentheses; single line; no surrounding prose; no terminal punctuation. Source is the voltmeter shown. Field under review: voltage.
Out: 110 (V)
